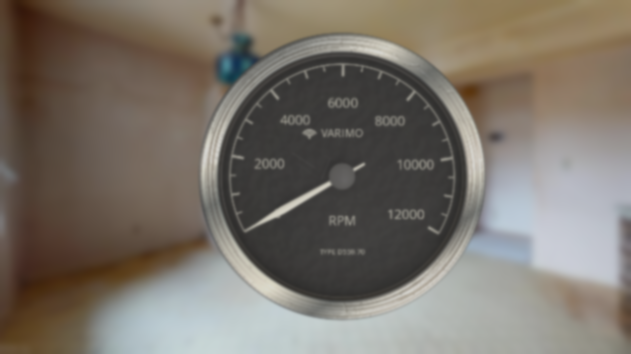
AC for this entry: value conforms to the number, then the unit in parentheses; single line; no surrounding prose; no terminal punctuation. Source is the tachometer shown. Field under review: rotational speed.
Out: 0 (rpm)
